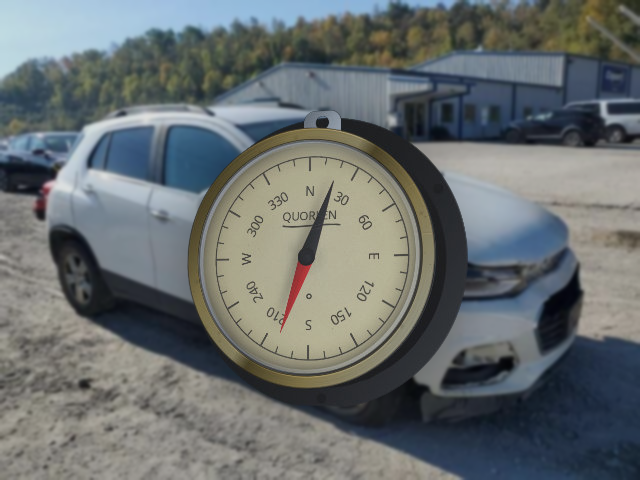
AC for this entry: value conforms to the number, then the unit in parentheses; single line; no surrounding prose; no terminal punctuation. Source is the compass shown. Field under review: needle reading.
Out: 200 (°)
